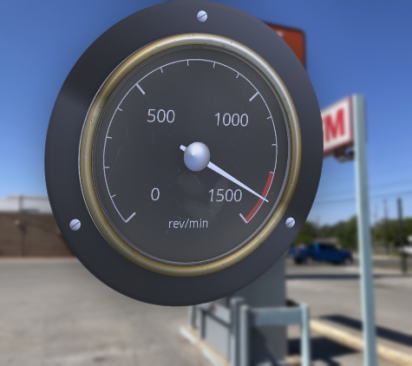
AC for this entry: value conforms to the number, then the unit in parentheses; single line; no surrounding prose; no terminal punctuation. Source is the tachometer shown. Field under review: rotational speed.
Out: 1400 (rpm)
